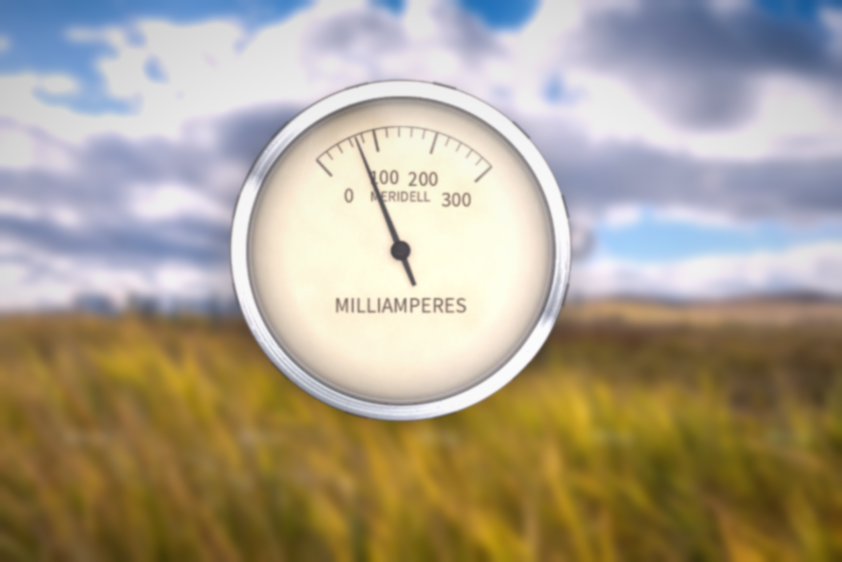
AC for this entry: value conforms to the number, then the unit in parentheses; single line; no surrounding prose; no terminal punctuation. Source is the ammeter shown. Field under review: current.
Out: 70 (mA)
